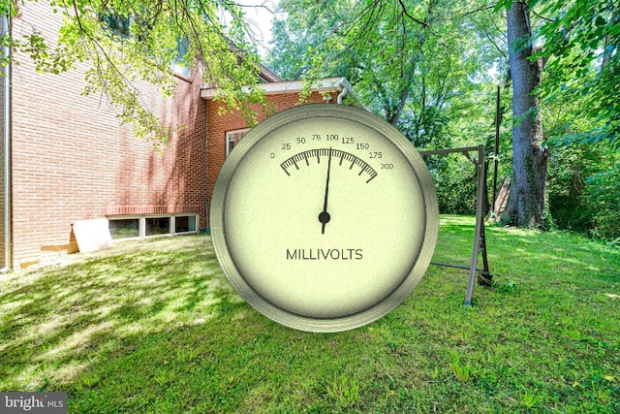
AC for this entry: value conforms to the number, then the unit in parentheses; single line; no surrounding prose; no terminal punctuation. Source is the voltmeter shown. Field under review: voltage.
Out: 100 (mV)
